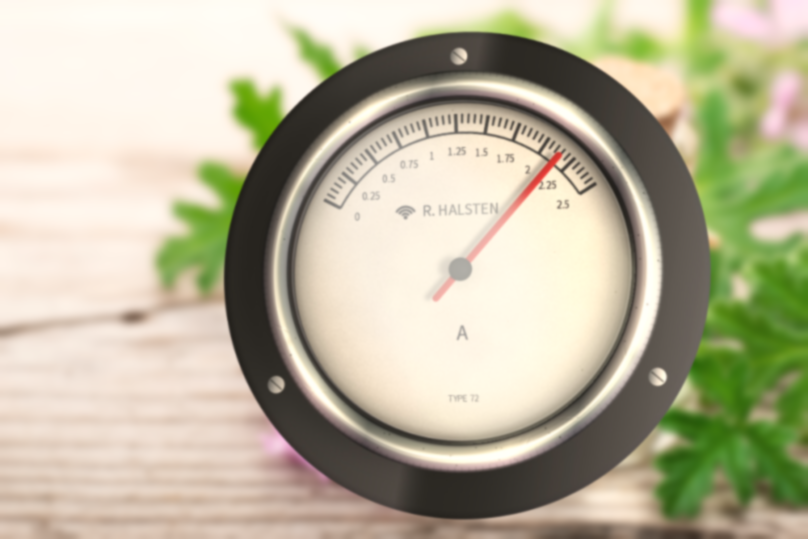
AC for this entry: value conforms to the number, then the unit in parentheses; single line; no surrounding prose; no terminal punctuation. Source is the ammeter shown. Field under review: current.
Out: 2.15 (A)
